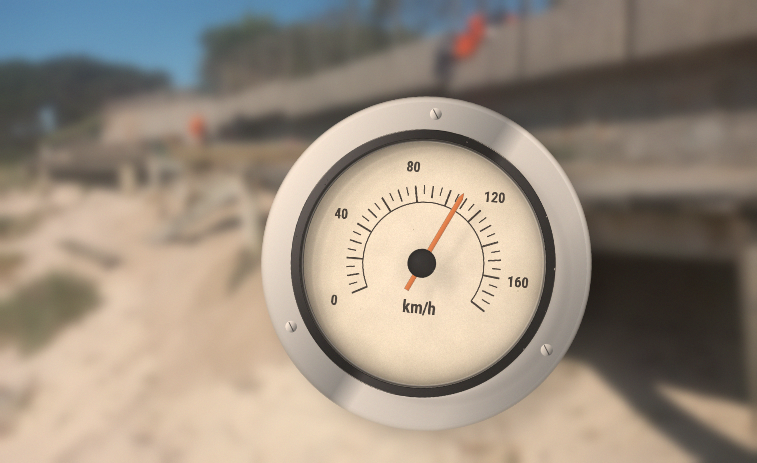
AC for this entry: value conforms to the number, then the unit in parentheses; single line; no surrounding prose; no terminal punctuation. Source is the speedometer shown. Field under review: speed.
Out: 107.5 (km/h)
